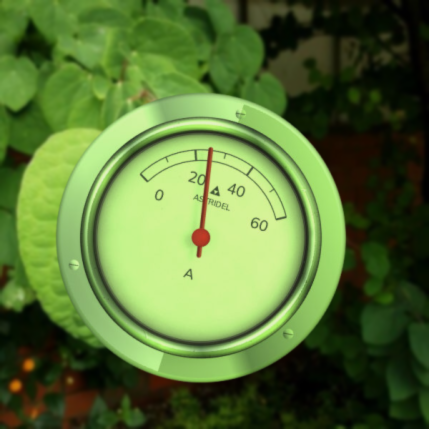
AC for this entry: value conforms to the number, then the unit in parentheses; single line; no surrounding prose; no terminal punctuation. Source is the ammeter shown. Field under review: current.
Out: 25 (A)
